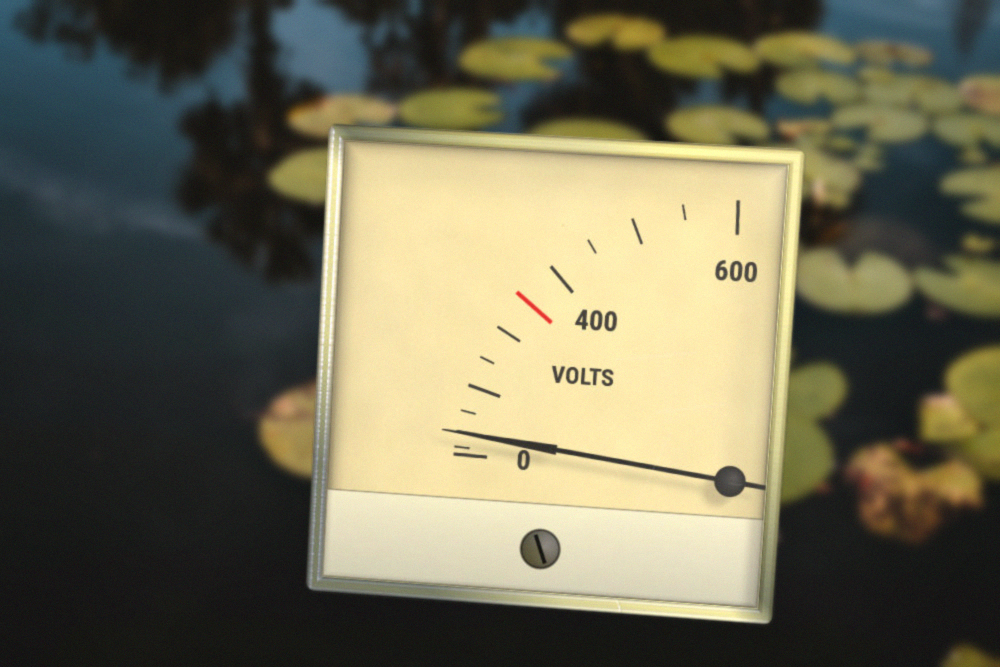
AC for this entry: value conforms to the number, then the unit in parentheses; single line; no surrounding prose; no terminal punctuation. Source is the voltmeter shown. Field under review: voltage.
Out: 100 (V)
